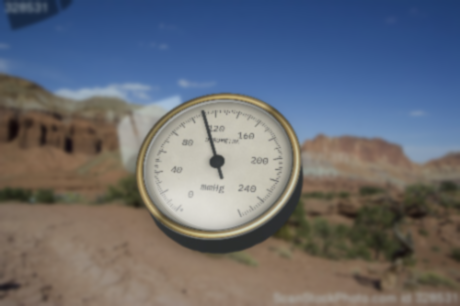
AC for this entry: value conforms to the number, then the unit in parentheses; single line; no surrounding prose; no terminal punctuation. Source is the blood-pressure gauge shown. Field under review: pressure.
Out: 110 (mmHg)
